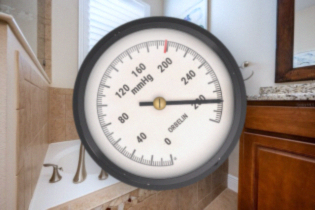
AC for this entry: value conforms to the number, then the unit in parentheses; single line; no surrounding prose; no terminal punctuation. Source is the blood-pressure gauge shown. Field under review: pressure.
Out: 280 (mmHg)
